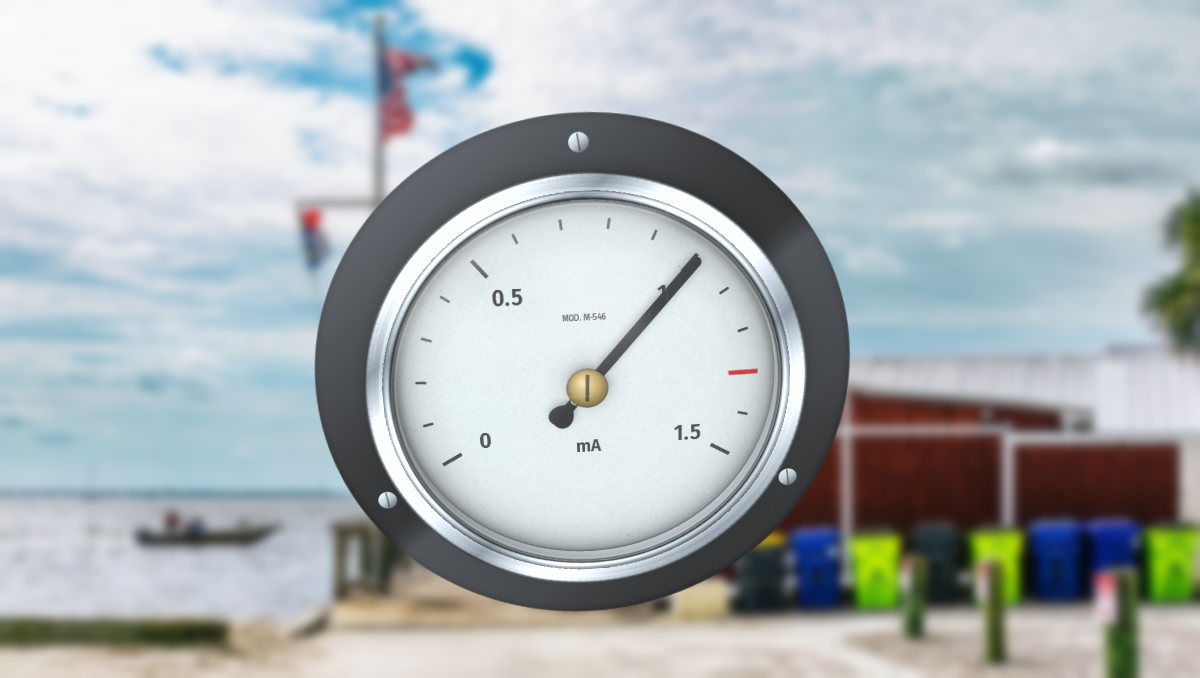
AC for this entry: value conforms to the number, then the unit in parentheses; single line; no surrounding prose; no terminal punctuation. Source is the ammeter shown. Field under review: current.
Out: 1 (mA)
